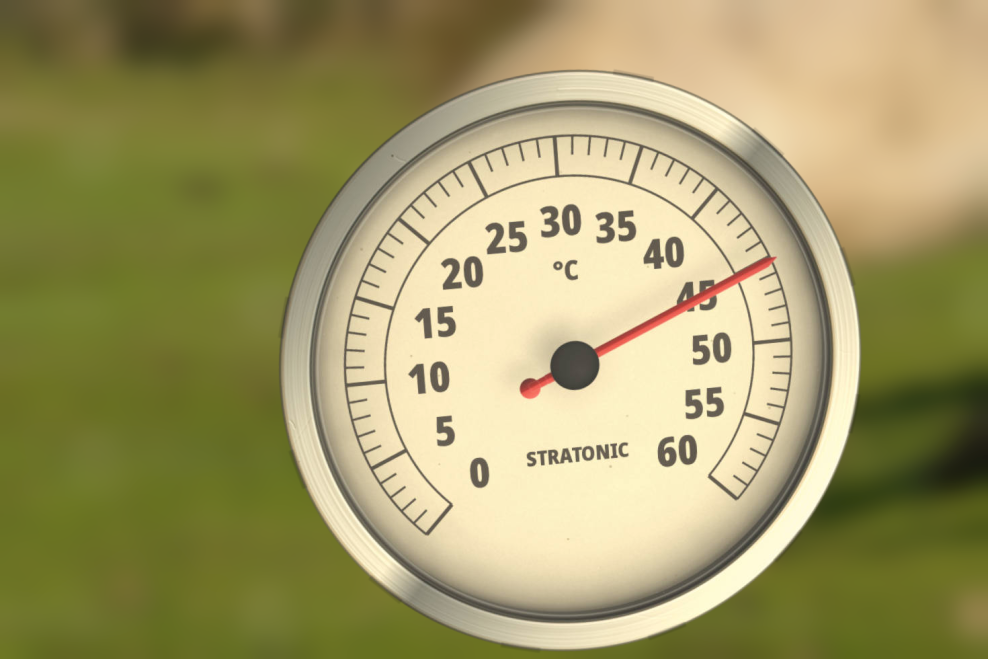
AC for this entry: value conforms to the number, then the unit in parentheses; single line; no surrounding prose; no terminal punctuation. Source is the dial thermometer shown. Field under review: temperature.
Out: 45 (°C)
